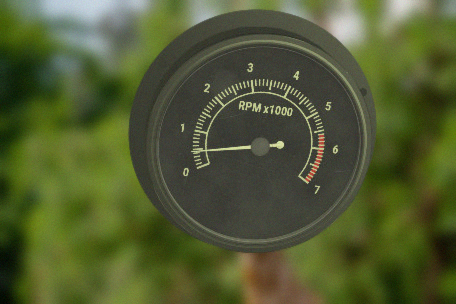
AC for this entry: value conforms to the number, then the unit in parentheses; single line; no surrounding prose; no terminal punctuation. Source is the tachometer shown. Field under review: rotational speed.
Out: 500 (rpm)
